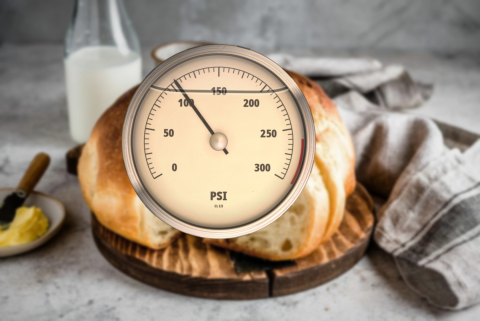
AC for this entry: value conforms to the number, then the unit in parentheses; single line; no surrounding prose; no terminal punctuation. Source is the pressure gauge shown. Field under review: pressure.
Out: 105 (psi)
